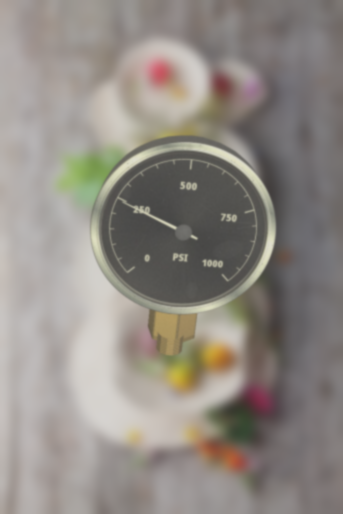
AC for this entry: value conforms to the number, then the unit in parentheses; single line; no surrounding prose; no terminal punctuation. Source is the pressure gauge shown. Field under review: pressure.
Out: 250 (psi)
